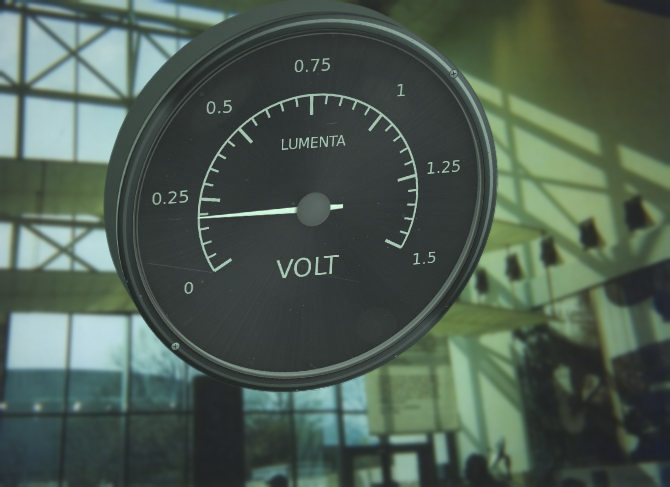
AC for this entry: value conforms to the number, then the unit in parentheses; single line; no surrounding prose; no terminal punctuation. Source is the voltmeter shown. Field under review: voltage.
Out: 0.2 (V)
